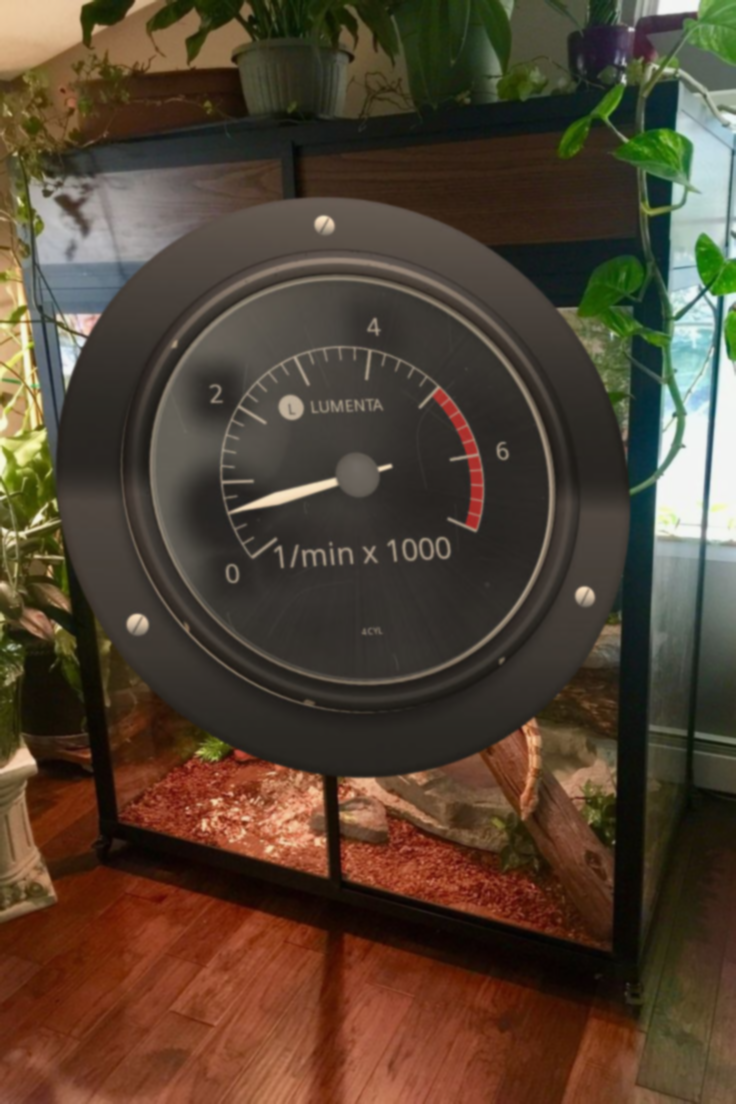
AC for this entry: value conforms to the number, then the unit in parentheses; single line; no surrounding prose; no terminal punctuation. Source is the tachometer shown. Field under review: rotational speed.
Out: 600 (rpm)
